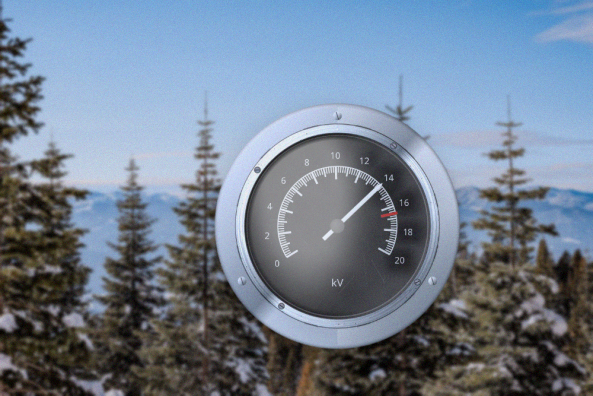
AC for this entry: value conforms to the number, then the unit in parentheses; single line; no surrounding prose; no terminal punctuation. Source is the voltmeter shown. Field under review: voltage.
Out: 14 (kV)
